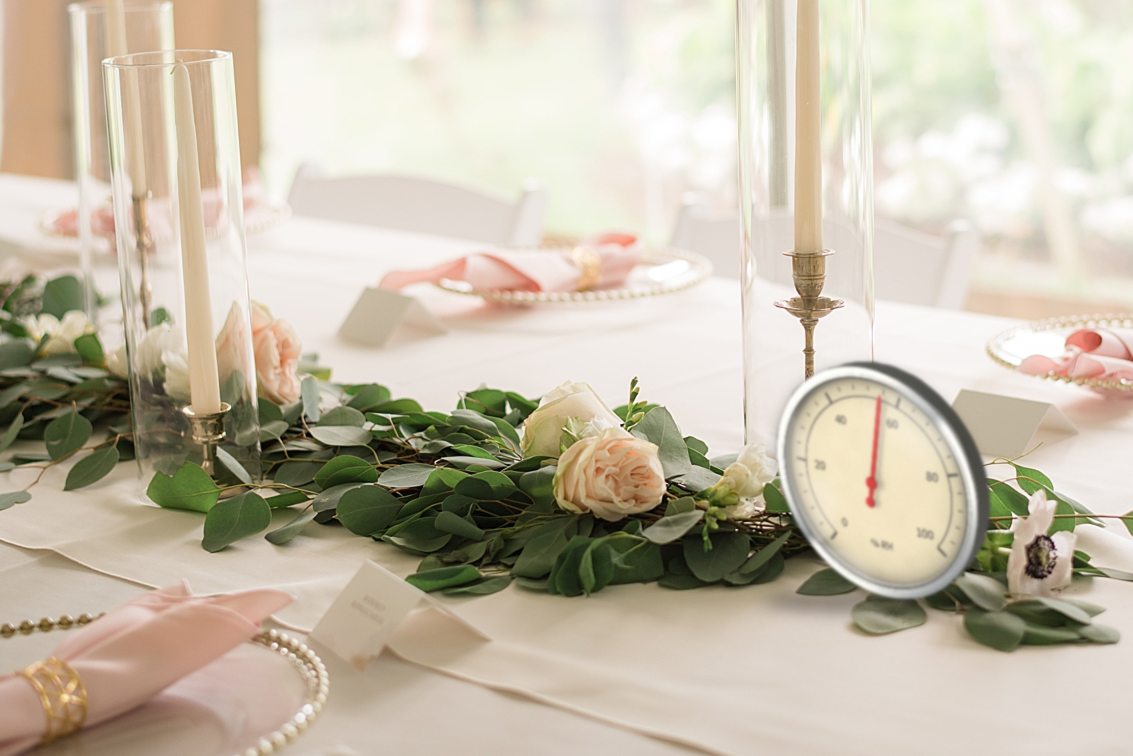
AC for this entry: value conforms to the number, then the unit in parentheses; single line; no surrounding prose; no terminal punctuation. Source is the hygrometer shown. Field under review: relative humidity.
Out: 56 (%)
